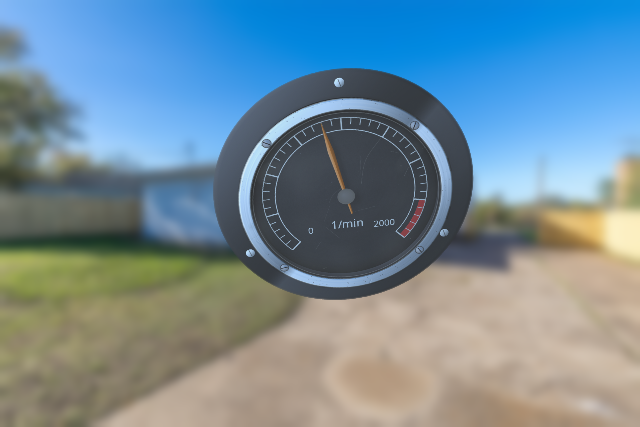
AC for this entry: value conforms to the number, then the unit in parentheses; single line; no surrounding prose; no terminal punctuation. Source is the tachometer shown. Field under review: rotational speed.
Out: 900 (rpm)
